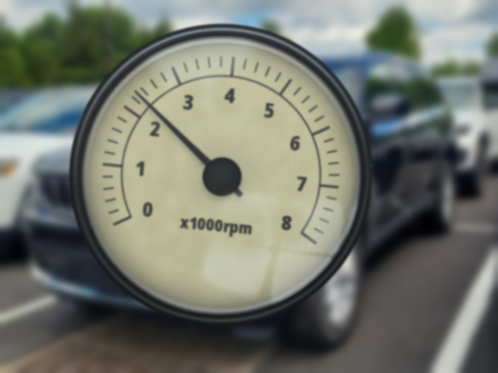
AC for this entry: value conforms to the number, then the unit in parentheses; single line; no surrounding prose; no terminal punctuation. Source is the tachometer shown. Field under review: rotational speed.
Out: 2300 (rpm)
